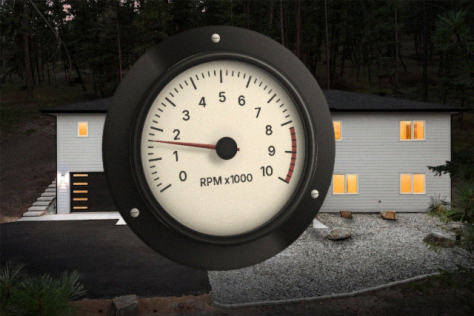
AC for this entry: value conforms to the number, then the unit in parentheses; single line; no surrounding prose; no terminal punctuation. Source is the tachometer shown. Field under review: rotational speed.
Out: 1600 (rpm)
